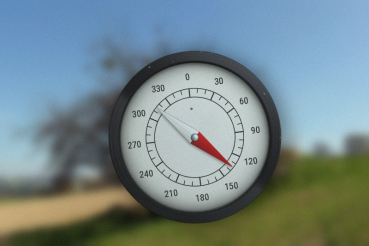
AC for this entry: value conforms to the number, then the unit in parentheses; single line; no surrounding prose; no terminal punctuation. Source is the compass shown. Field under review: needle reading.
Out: 135 (°)
